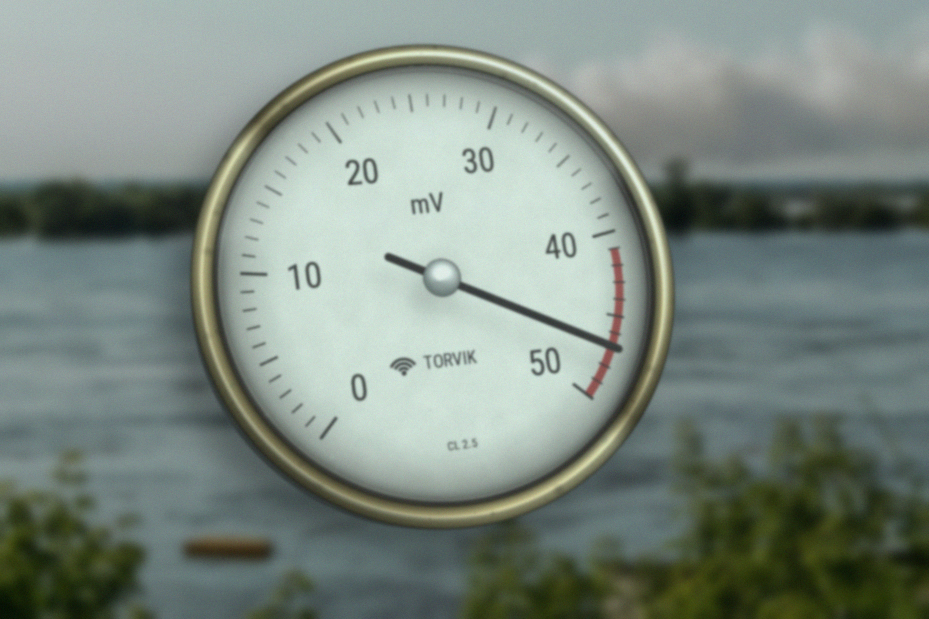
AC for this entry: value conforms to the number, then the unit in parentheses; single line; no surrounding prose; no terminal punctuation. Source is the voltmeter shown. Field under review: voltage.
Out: 47 (mV)
